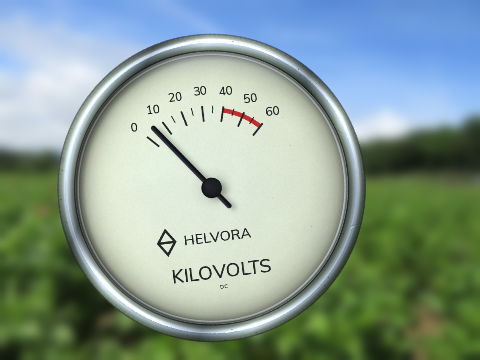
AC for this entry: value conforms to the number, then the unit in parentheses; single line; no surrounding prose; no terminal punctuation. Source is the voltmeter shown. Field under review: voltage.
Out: 5 (kV)
